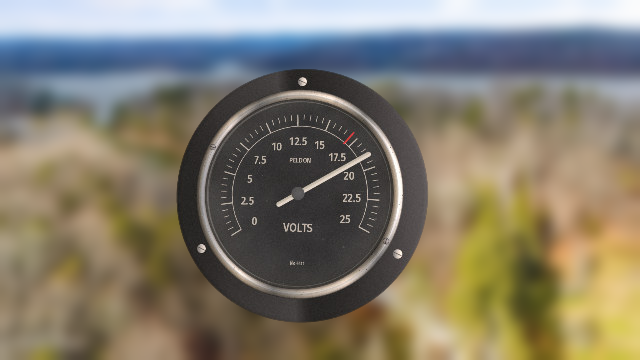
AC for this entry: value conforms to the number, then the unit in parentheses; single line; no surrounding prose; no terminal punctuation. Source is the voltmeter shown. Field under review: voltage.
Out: 19 (V)
